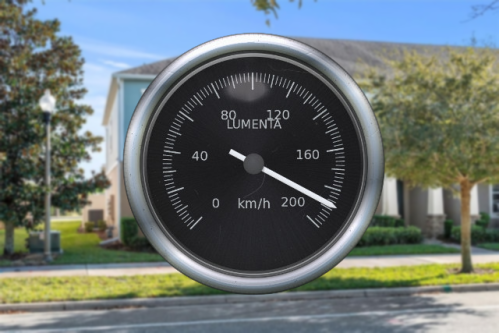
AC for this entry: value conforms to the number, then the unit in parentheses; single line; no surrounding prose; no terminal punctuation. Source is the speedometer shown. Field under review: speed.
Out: 188 (km/h)
